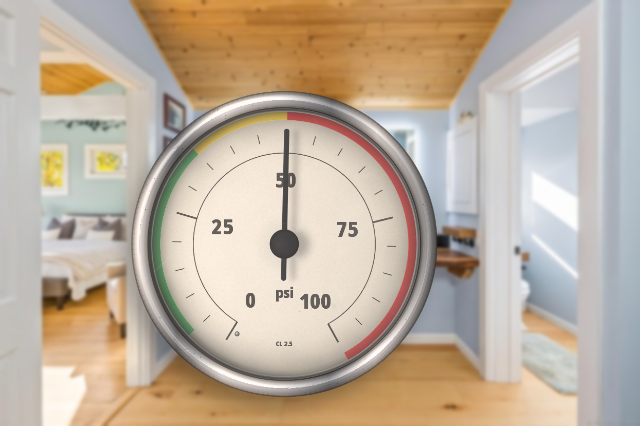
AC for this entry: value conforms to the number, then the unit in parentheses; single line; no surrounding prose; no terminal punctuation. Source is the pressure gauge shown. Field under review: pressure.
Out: 50 (psi)
